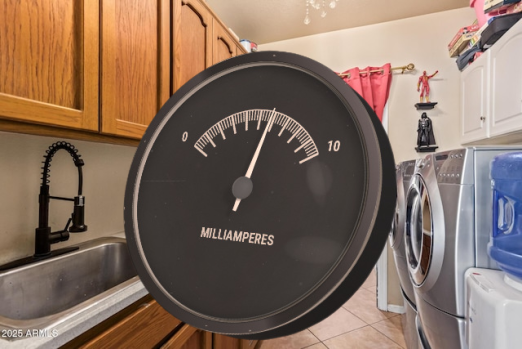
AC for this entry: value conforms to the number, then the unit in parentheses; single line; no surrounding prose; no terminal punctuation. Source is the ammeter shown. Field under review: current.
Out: 6 (mA)
